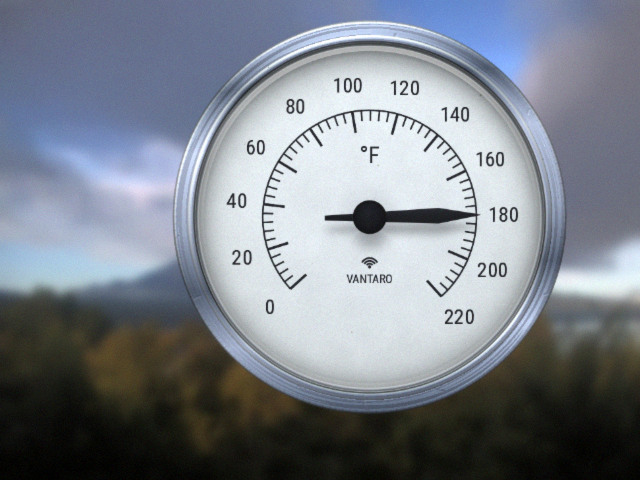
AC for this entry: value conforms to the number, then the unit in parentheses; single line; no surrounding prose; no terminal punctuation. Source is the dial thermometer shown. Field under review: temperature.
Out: 180 (°F)
